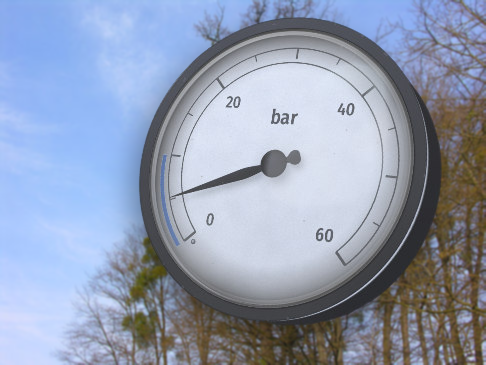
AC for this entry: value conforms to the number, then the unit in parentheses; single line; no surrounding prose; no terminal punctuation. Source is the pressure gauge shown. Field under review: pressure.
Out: 5 (bar)
